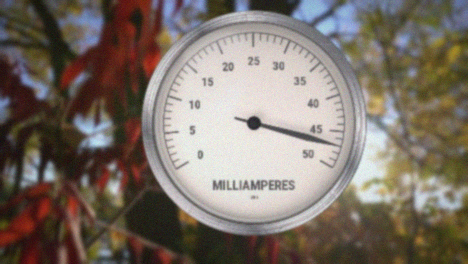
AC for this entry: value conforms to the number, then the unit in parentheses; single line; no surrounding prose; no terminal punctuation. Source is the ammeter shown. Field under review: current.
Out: 47 (mA)
